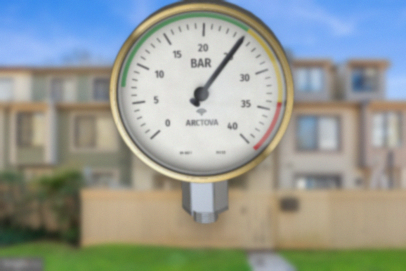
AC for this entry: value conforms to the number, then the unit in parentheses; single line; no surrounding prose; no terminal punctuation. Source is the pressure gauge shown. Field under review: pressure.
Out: 25 (bar)
